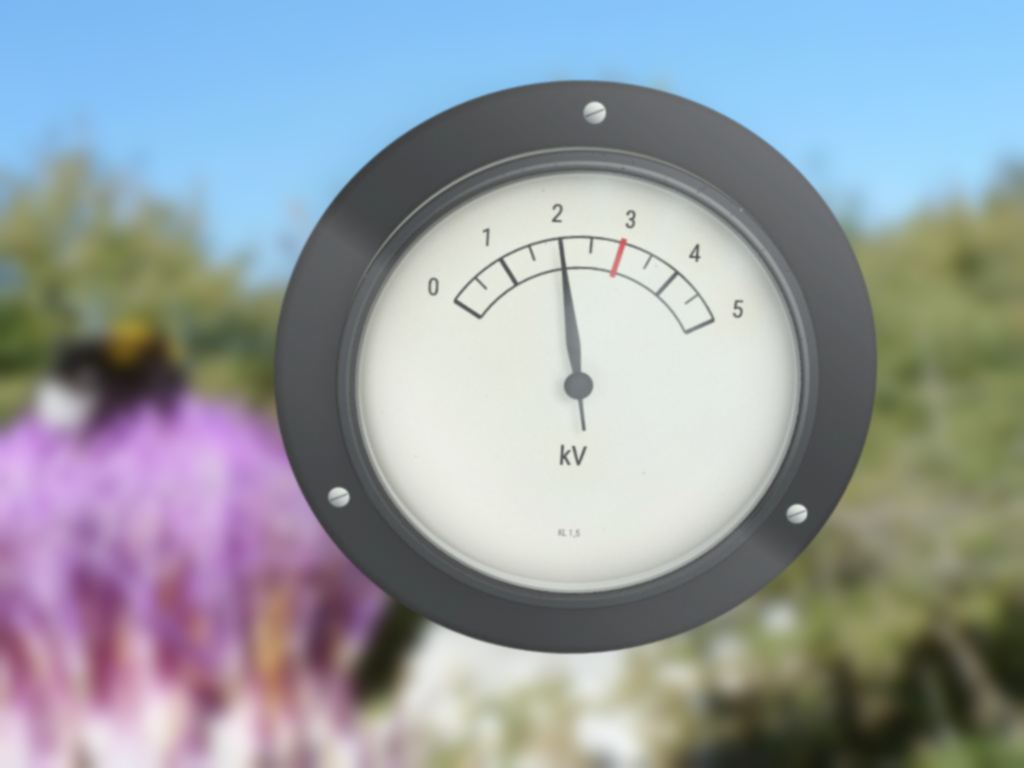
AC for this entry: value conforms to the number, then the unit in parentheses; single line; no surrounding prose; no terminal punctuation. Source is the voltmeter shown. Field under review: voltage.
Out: 2 (kV)
